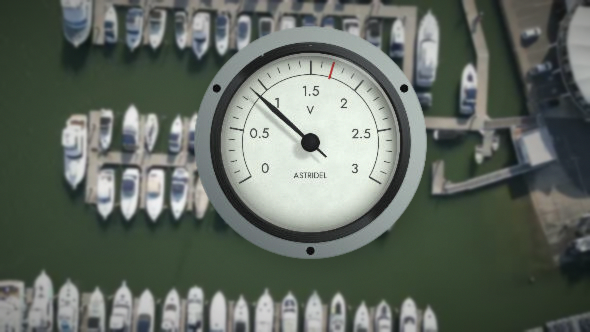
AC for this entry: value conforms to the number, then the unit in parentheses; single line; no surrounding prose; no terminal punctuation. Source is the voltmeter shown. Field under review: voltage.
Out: 0.9 (V)
